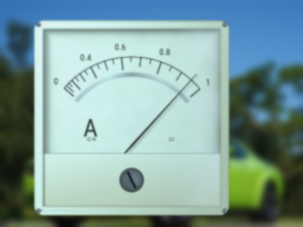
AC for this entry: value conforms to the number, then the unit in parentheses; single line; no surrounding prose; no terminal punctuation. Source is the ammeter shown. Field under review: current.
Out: 0.95 (A)
